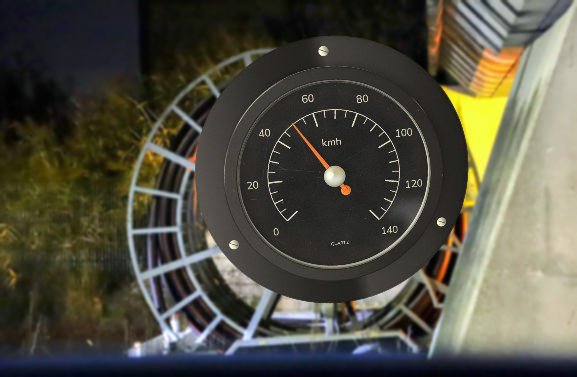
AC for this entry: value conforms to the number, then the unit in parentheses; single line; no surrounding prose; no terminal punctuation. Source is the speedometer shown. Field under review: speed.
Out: 50 (km/h)
